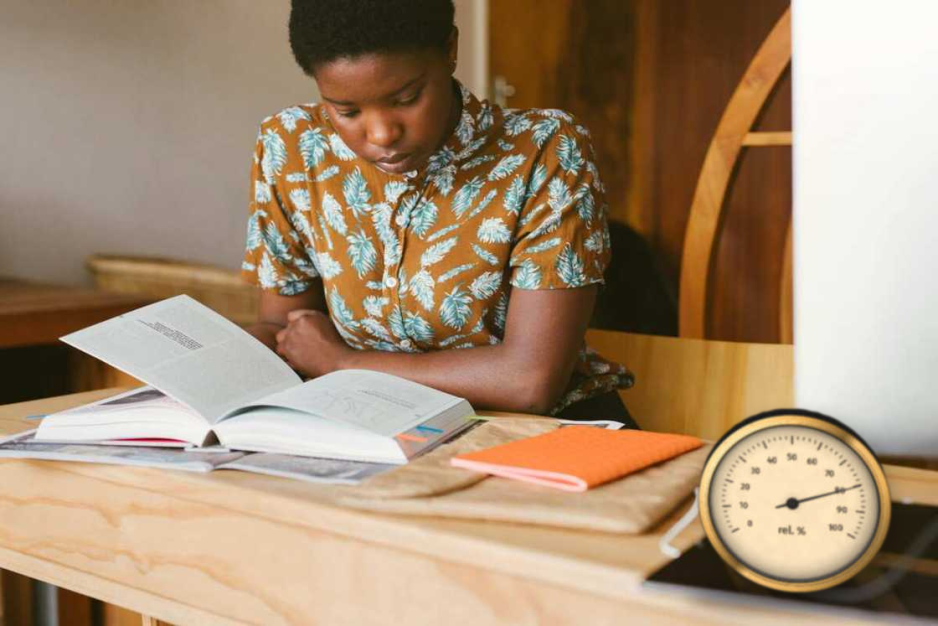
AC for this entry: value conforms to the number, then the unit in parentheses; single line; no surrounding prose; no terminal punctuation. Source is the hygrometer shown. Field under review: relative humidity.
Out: 80 (%)
